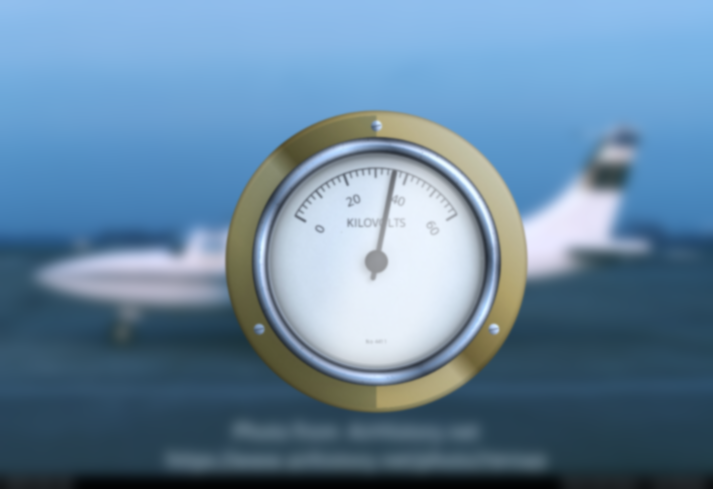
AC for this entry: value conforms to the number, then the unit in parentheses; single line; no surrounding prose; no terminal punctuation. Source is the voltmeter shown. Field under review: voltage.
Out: 36 (kV)
